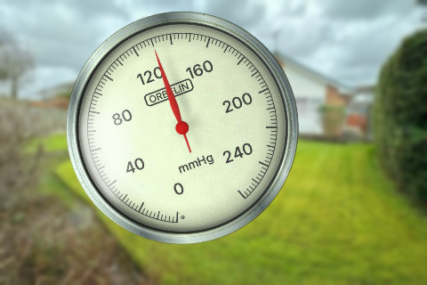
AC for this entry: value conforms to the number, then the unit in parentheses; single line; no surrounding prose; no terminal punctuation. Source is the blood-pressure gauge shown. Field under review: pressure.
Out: 130 (mmHg)
